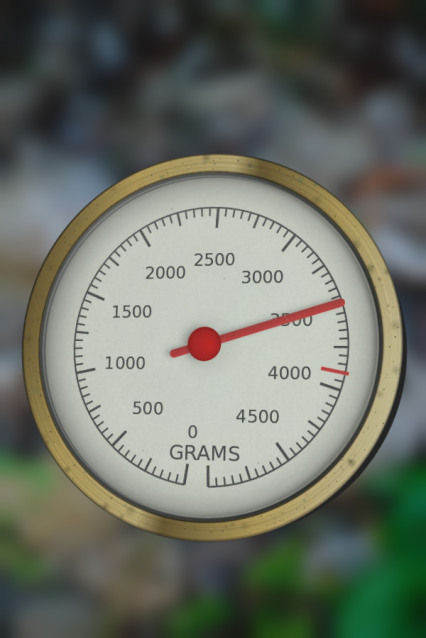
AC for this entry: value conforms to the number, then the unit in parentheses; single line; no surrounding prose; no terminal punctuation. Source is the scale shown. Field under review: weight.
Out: 3500 (g)
